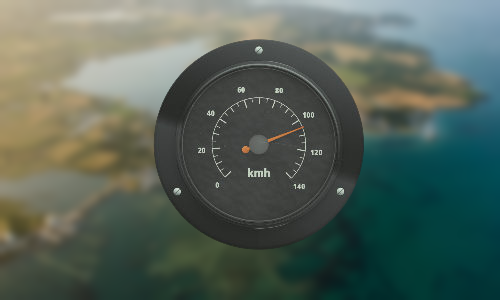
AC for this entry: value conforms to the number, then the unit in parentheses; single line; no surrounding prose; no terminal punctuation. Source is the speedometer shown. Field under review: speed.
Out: 105 (km/h)
